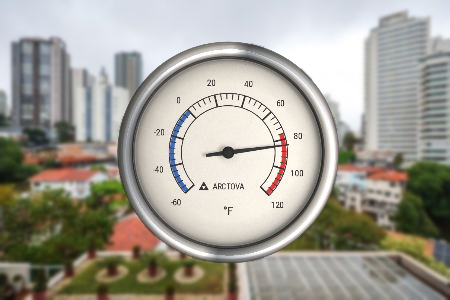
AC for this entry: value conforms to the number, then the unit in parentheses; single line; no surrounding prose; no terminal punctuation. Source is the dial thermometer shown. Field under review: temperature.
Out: 84 (°F)
